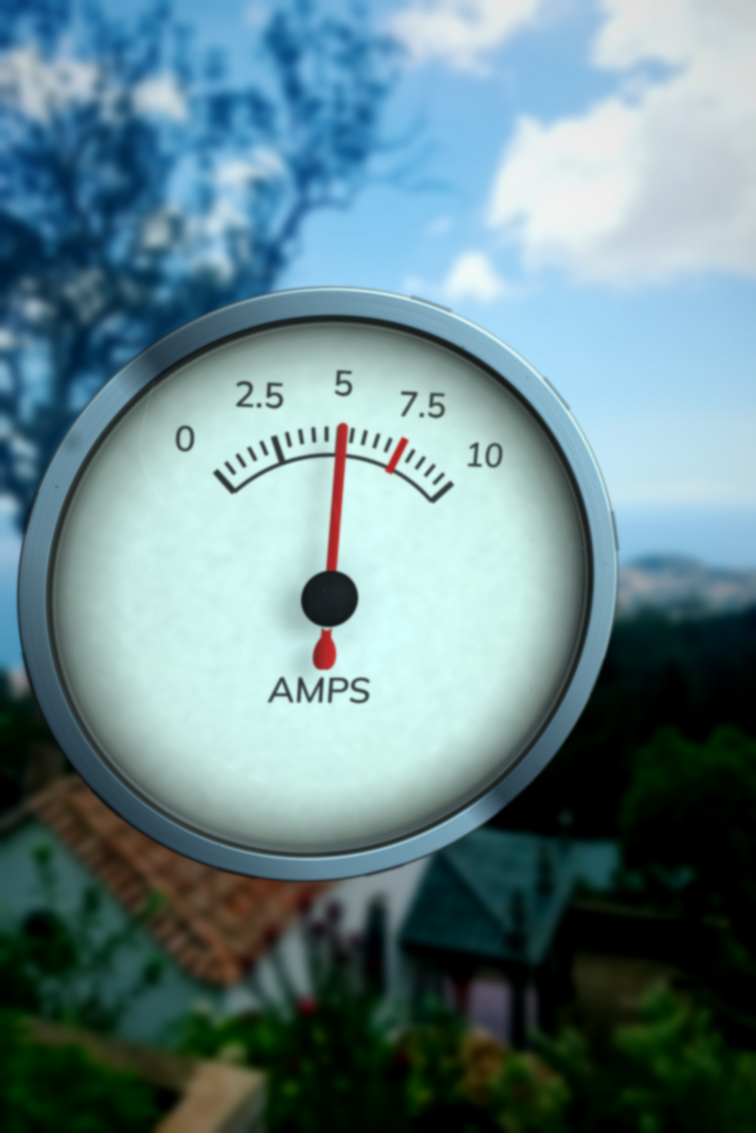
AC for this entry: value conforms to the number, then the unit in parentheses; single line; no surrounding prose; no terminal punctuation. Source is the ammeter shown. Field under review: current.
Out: 5 (A)
